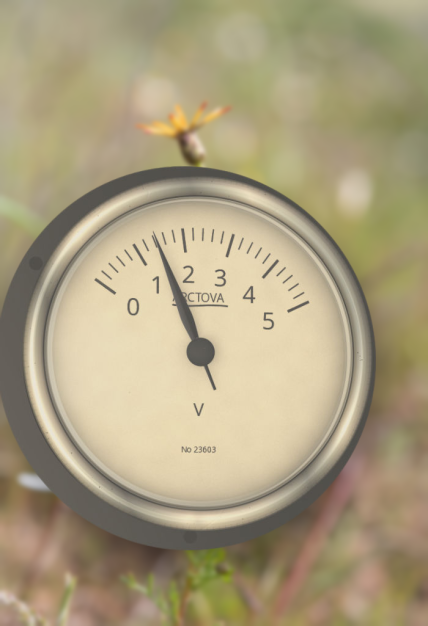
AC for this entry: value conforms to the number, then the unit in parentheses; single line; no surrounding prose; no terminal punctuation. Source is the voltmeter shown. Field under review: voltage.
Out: 1.4 (V)
